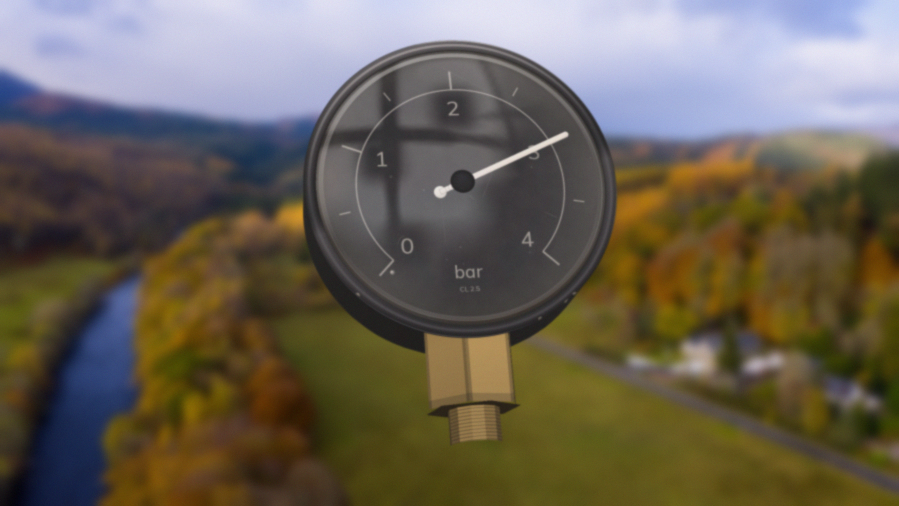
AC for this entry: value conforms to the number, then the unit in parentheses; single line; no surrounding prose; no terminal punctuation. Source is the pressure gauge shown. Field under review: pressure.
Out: 3 (bar)
